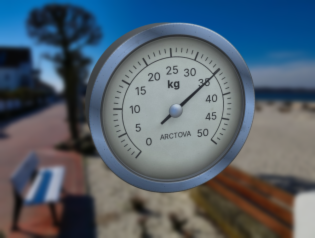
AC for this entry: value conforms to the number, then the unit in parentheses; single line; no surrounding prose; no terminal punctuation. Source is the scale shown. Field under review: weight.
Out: 35 (kg)
